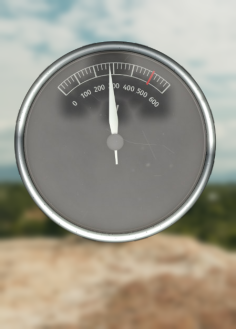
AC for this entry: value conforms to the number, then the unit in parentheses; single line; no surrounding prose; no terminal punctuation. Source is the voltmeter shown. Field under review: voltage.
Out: 280 (V)
